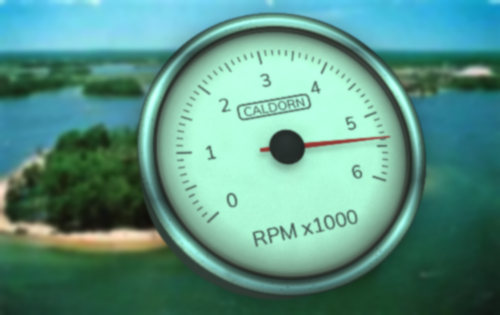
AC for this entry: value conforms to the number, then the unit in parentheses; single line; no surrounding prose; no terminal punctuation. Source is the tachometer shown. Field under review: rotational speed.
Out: 5400 (rpm)
